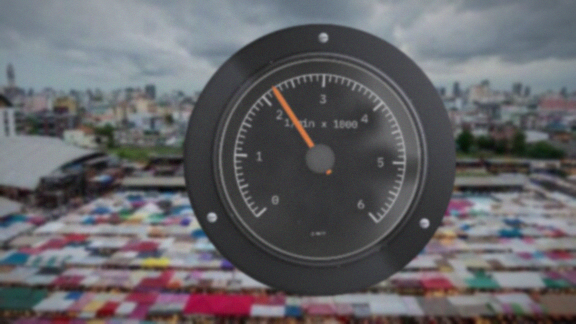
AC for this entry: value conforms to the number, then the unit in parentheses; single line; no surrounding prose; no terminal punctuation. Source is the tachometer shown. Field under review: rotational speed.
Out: 2200 (rpm)
